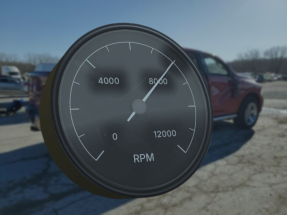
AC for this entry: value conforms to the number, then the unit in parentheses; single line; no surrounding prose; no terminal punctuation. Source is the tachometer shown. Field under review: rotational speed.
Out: 8000 (rpm)
